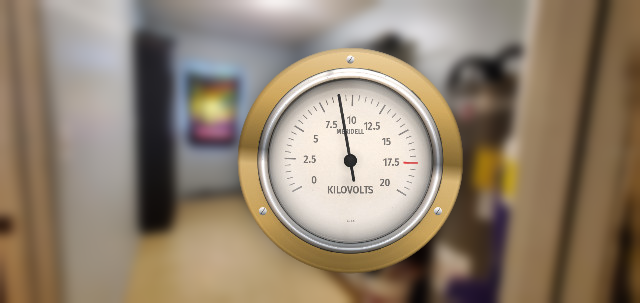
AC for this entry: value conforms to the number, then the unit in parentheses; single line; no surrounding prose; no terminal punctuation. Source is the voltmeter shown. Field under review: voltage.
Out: 9 (kV)
